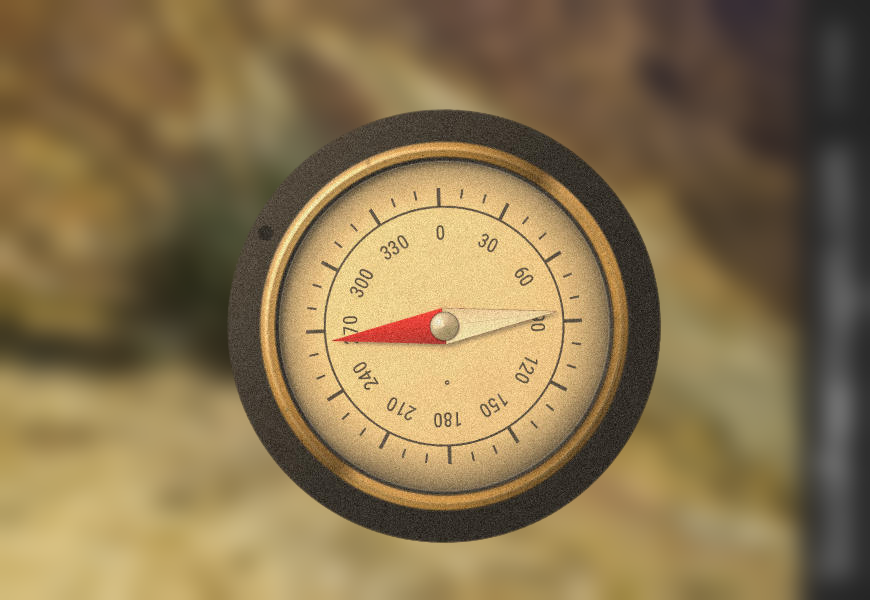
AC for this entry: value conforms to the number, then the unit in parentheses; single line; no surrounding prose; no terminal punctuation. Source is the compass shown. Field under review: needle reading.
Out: 265 (°)
